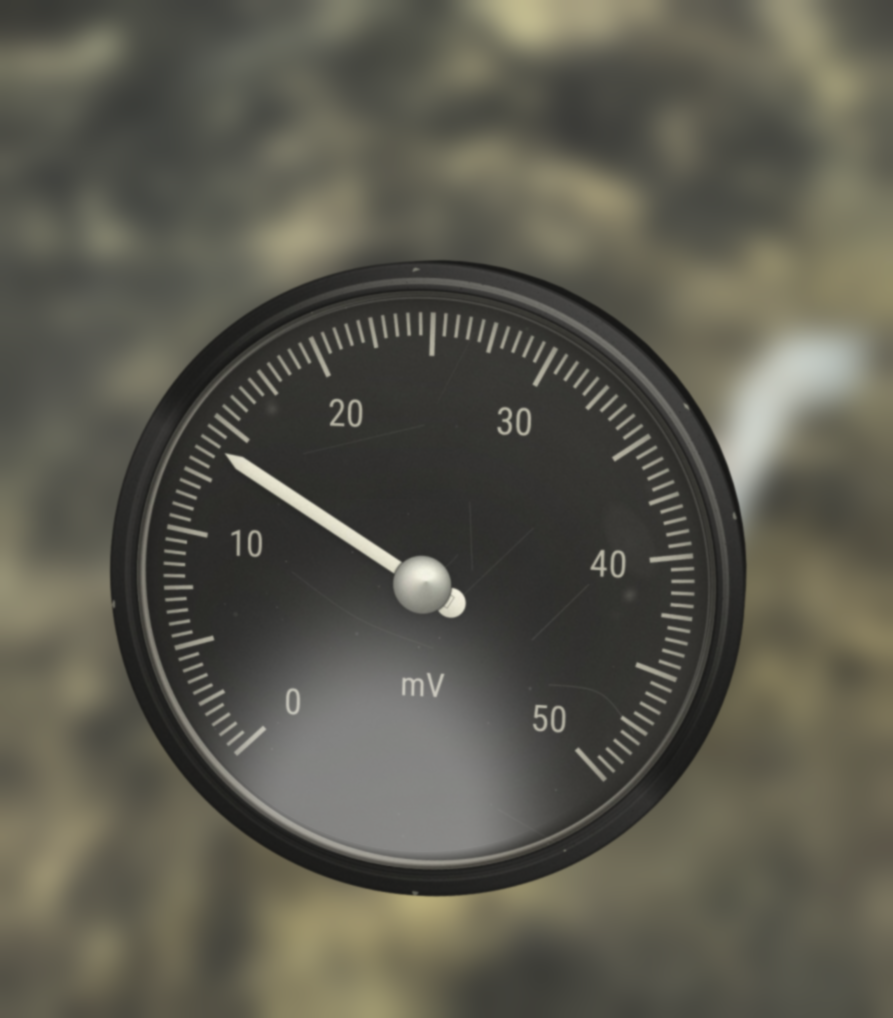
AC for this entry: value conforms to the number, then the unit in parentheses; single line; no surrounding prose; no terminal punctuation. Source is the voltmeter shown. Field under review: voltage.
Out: 14 (mV)
